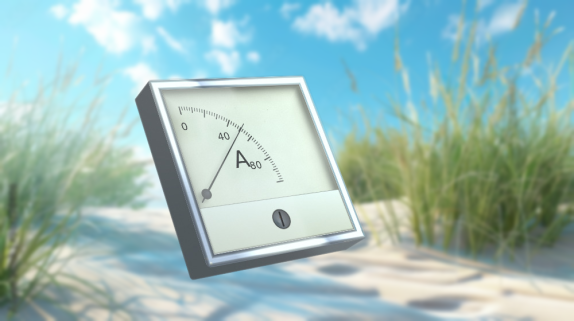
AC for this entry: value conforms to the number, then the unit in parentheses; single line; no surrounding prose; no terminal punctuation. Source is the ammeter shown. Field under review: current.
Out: 50 (A)
